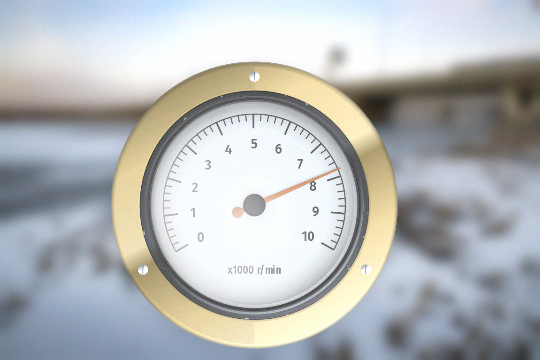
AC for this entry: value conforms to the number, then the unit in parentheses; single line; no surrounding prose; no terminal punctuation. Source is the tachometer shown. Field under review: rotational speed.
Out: 7800 (rpm)
